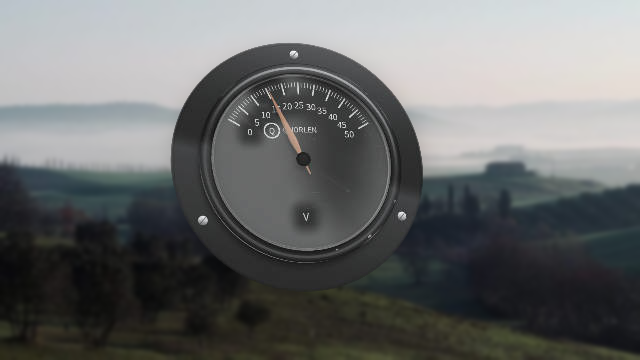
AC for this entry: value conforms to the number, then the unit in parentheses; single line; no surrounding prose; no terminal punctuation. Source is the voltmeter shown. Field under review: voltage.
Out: 15 (V)
